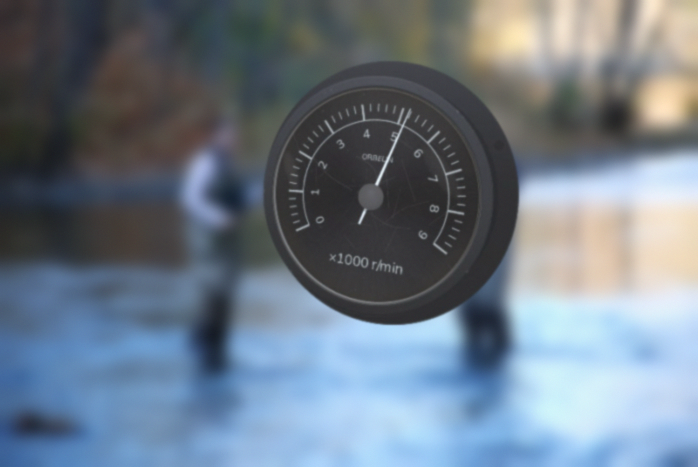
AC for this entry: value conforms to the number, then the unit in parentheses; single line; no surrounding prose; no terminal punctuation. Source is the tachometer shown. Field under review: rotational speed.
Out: 5200 (rpm)
